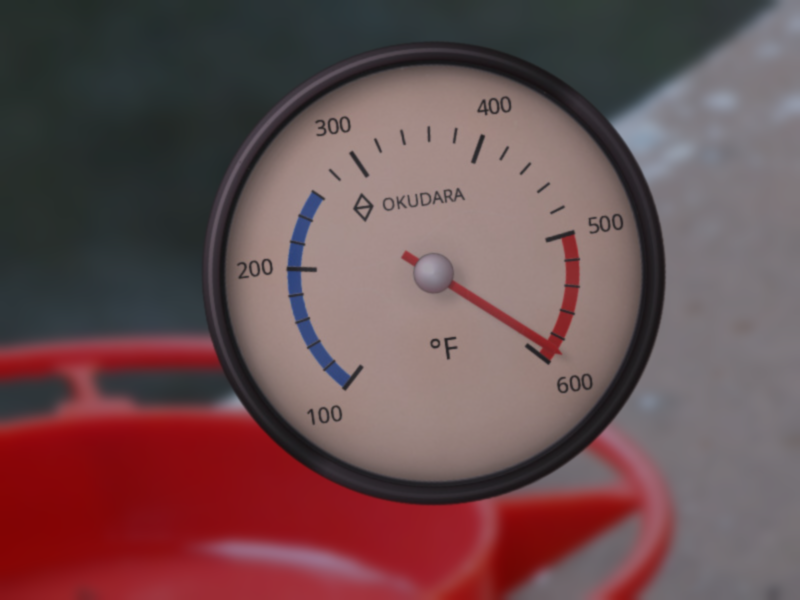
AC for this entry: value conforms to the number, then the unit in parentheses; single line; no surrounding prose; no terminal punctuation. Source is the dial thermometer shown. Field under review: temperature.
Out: 590 (°F)
